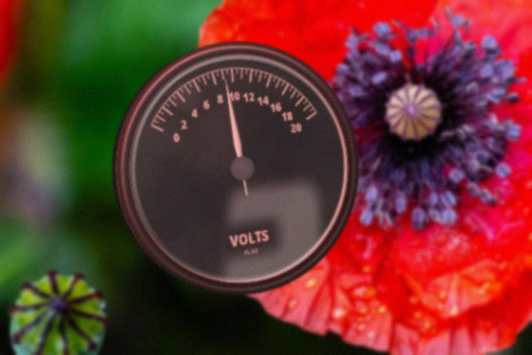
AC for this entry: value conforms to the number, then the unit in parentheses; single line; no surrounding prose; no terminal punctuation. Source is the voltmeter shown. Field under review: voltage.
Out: 9 (V)
